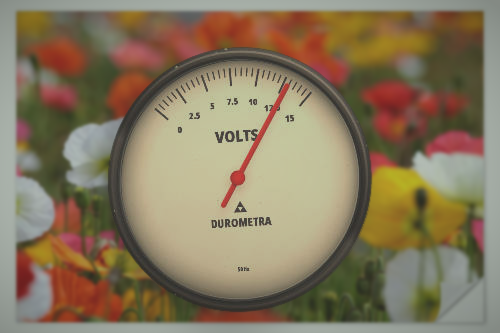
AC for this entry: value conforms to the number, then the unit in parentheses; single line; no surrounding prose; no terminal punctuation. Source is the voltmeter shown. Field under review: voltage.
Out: 13 (V)
